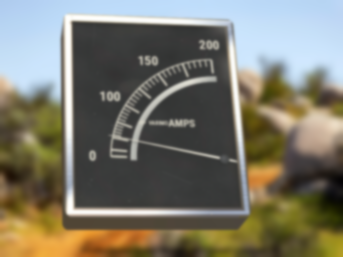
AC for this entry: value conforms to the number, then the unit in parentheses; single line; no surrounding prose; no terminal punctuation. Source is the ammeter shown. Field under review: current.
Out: 50 (A)
